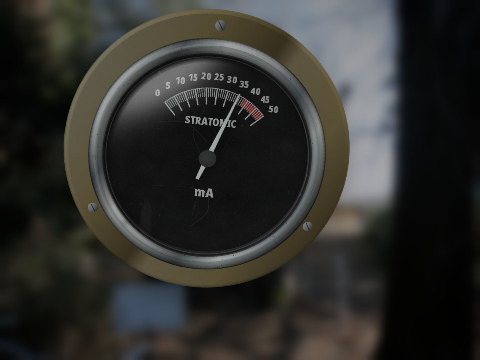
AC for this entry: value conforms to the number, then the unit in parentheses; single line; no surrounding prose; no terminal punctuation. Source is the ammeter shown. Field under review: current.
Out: 35 (mA)
